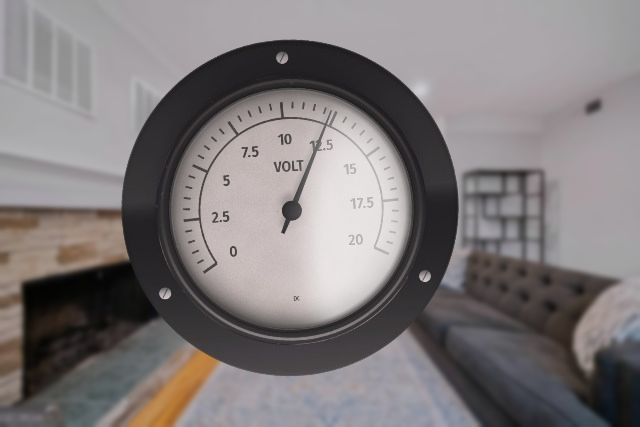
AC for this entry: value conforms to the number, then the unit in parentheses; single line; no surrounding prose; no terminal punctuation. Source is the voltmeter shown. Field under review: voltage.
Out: 12.25 (V)
